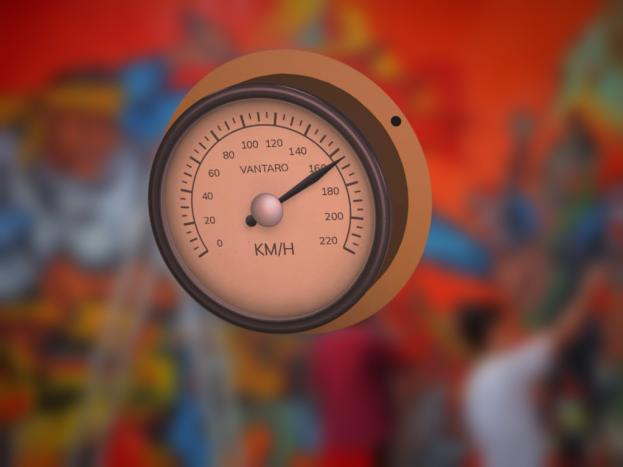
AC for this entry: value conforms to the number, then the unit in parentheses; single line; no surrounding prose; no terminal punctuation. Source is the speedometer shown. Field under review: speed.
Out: 165 (km/h)
